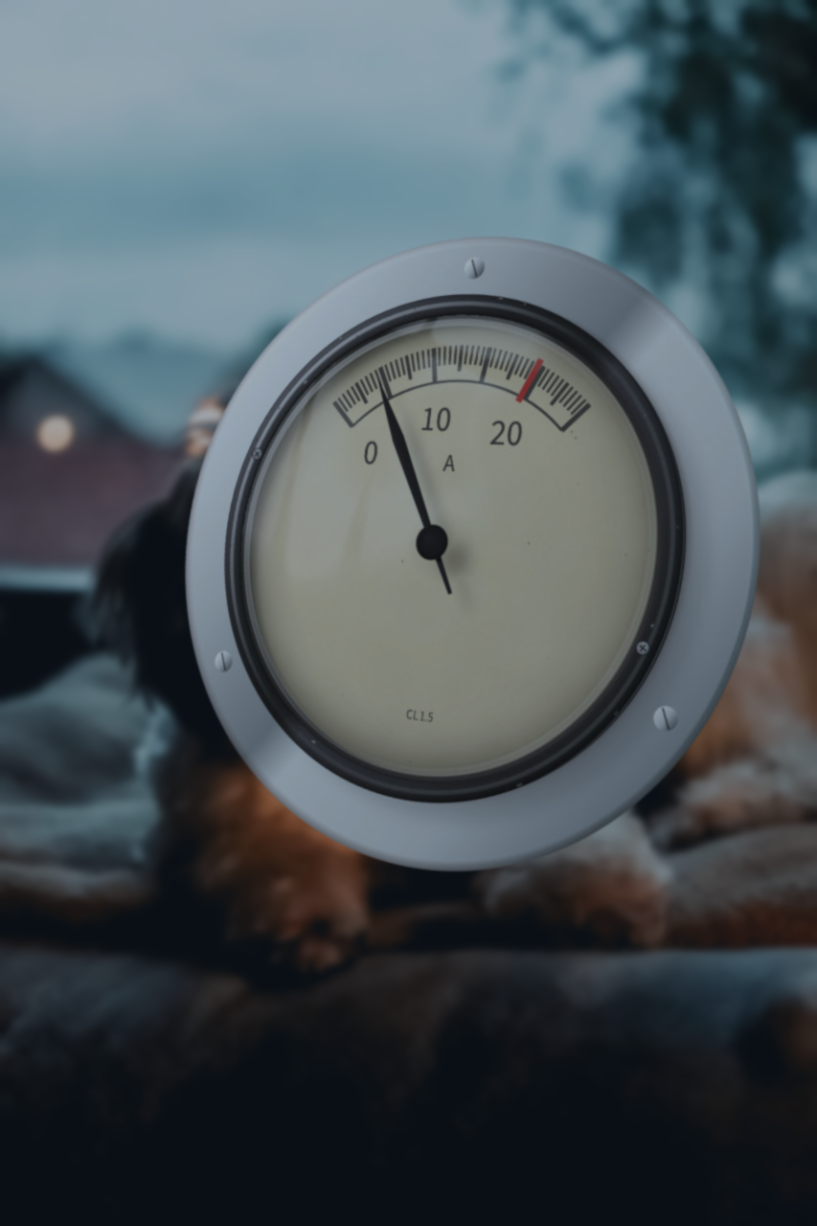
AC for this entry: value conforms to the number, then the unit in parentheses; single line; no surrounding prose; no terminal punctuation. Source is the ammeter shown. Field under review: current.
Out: 5 (A)
